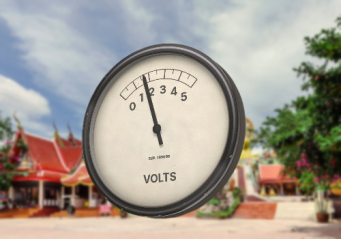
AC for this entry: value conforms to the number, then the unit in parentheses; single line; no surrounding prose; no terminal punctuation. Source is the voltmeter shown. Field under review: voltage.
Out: 1.75 (V)
